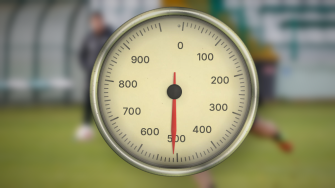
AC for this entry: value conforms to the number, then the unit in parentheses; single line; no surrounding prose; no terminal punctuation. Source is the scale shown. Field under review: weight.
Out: 510 (g)
